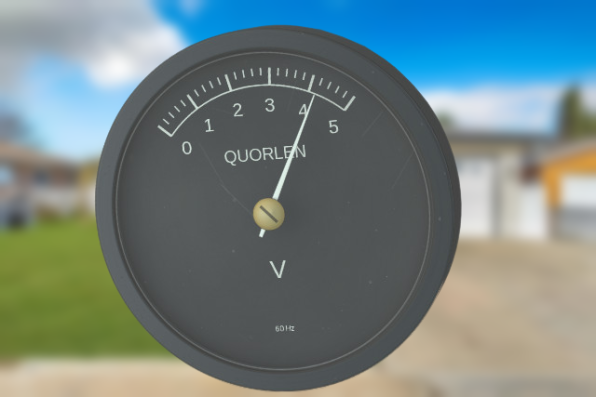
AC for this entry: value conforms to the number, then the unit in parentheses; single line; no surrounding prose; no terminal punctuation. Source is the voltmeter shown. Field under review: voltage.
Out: 4.2 (V)
